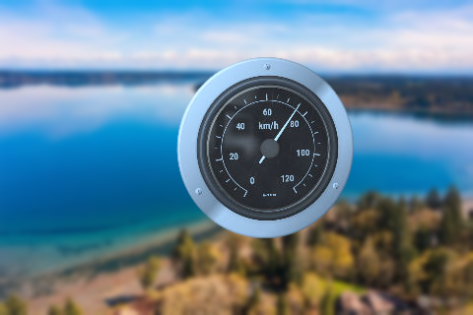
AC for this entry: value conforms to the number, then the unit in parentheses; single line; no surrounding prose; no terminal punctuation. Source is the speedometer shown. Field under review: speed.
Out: 75 (km/h)
